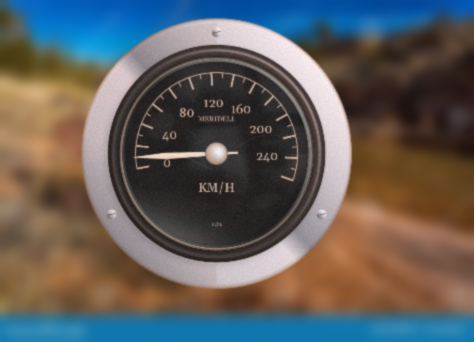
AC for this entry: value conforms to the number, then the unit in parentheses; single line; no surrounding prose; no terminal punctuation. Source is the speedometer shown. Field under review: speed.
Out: 10 (km/h)
